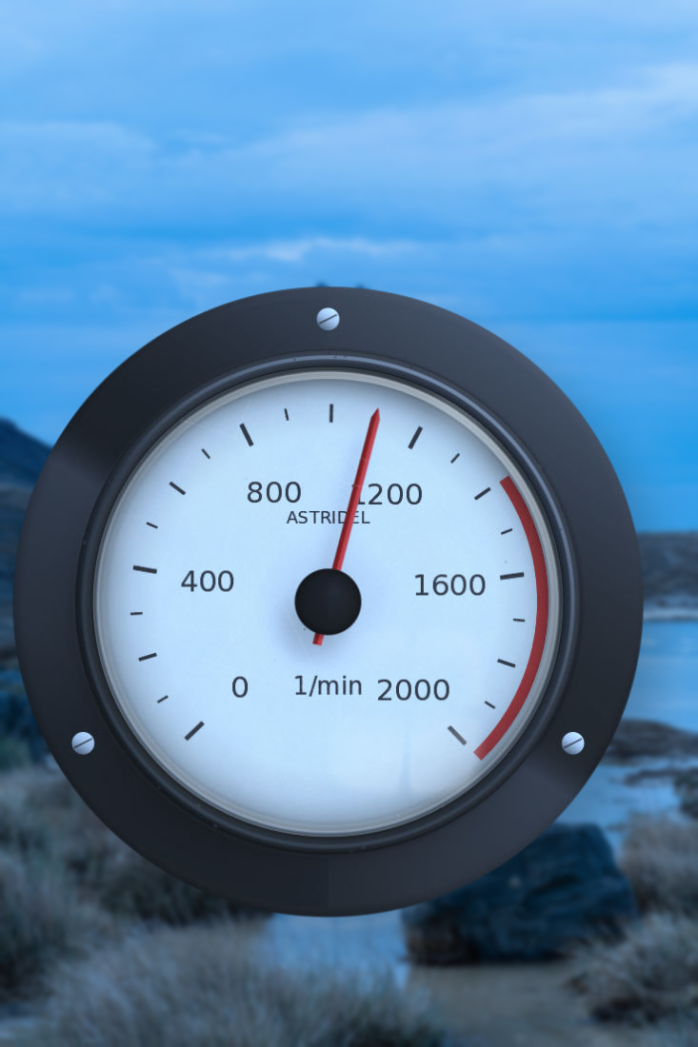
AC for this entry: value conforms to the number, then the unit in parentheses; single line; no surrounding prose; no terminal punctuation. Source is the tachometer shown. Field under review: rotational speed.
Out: 1100 (rpm)
